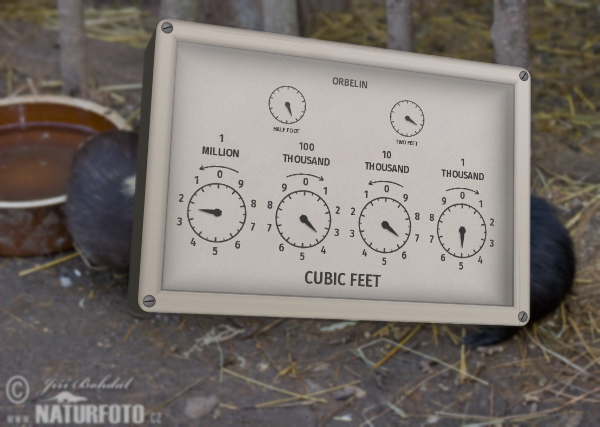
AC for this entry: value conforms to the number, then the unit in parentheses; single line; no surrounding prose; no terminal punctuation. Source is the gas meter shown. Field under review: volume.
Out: 236500 (ft³)
